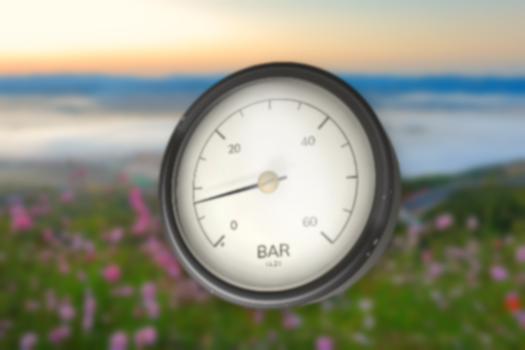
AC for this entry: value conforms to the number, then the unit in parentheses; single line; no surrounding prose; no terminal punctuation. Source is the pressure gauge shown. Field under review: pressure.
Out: 7.5 (bar)
